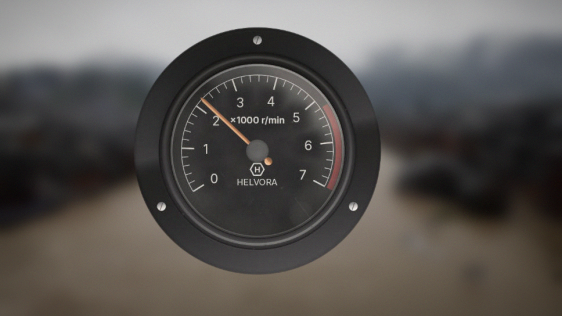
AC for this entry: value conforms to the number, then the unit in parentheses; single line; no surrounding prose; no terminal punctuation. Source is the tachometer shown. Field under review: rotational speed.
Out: 2200 (rpm)
